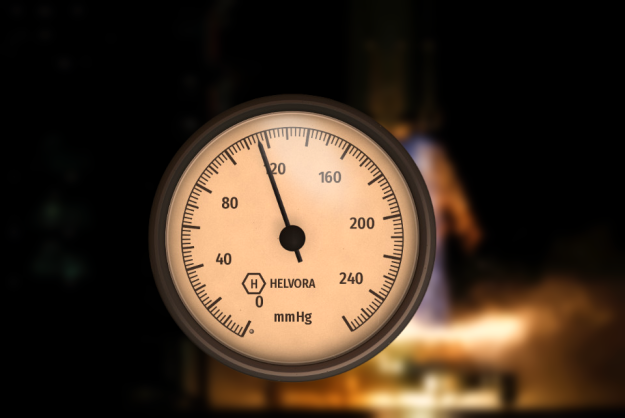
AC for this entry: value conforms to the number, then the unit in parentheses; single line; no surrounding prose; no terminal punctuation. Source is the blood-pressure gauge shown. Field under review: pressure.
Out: 116 (mmHg)
